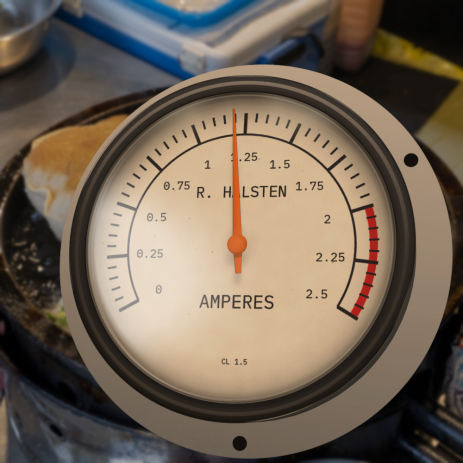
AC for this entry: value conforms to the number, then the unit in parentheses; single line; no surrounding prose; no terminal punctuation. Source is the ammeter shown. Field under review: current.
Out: 1.2 (A)
